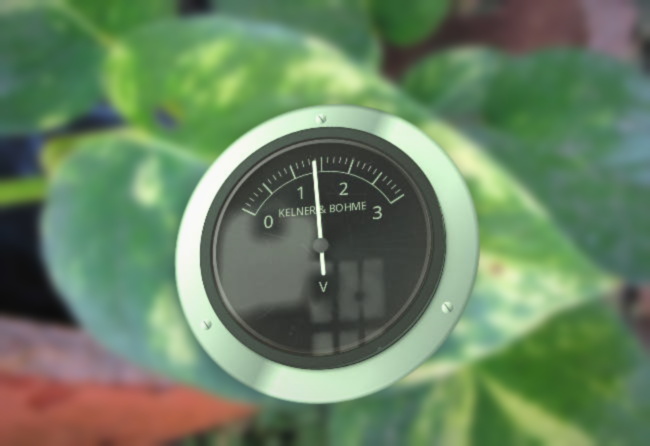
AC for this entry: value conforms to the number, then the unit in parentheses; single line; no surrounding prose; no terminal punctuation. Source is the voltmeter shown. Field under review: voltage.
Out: 1.4 (V)
